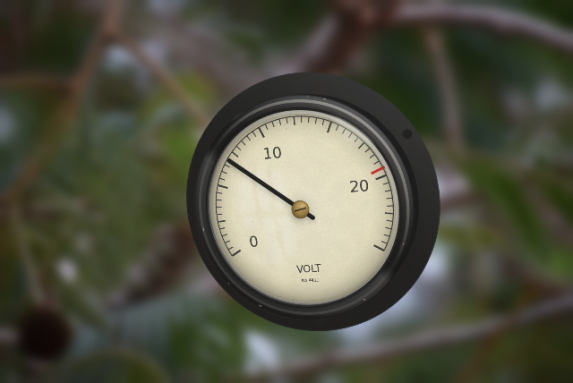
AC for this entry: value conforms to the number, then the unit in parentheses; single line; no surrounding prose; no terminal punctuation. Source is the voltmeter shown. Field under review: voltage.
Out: 7 (V)
